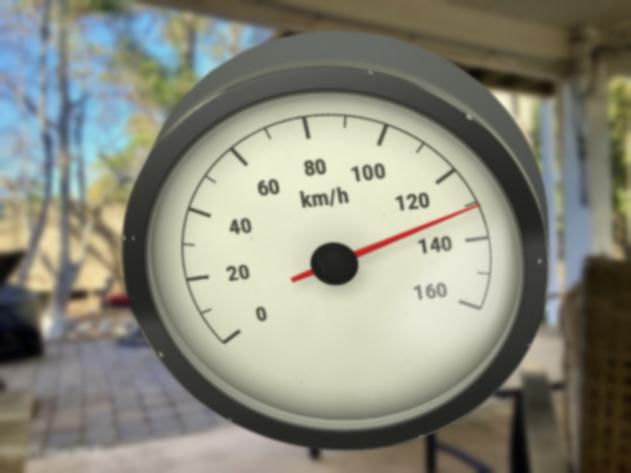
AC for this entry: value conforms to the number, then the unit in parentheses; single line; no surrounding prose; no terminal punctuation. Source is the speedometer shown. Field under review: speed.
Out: 130 (km/h)
